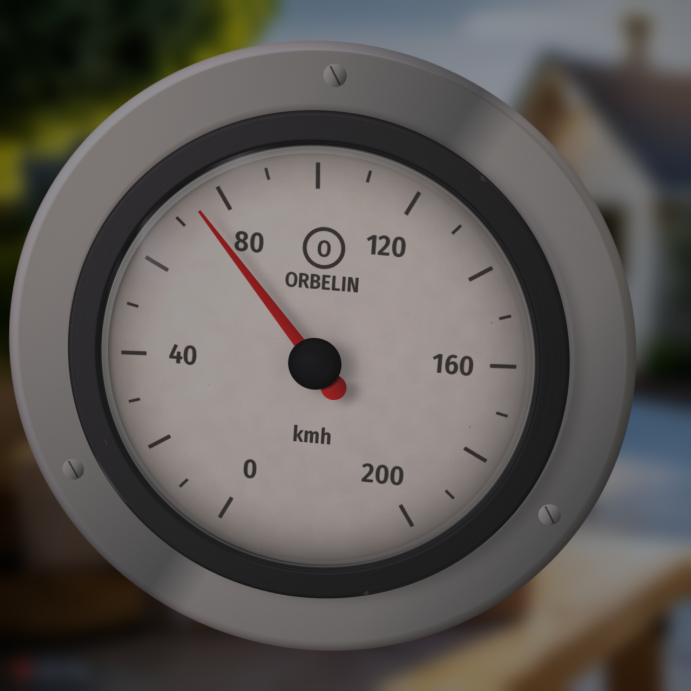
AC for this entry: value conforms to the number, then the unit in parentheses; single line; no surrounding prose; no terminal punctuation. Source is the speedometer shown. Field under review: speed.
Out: 75 (km/h)
